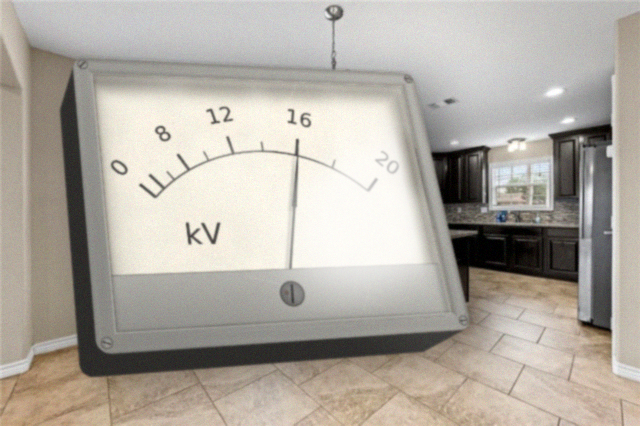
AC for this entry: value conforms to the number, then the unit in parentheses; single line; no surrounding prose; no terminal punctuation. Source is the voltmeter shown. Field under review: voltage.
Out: 16 (kV)
